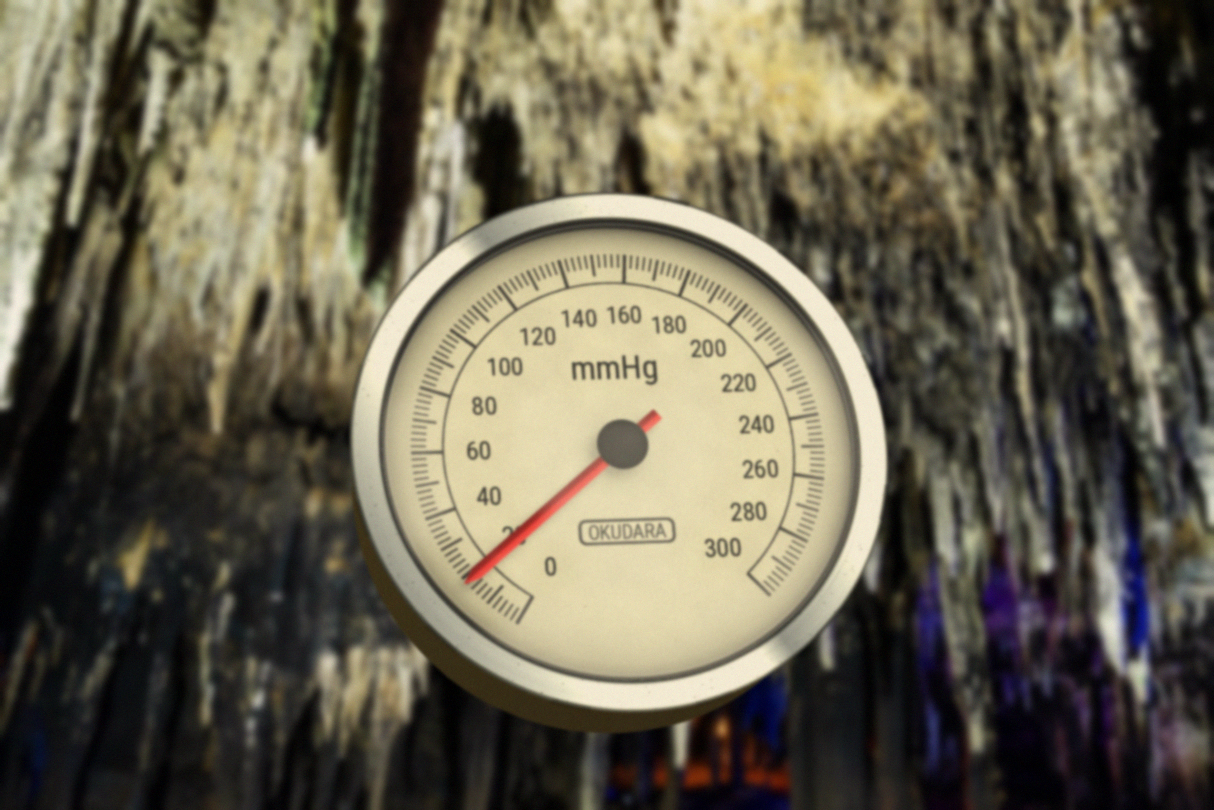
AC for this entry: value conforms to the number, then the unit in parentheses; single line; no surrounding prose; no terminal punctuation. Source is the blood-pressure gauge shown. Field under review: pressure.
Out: 18 (mmHg)
